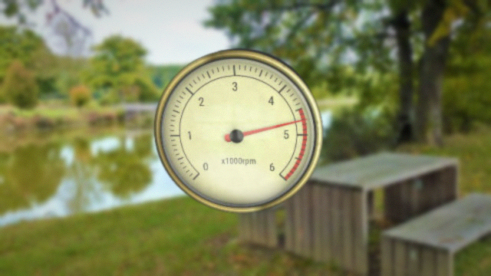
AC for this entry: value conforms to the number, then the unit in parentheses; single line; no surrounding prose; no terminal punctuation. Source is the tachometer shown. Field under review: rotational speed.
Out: 4700 (rpm)
